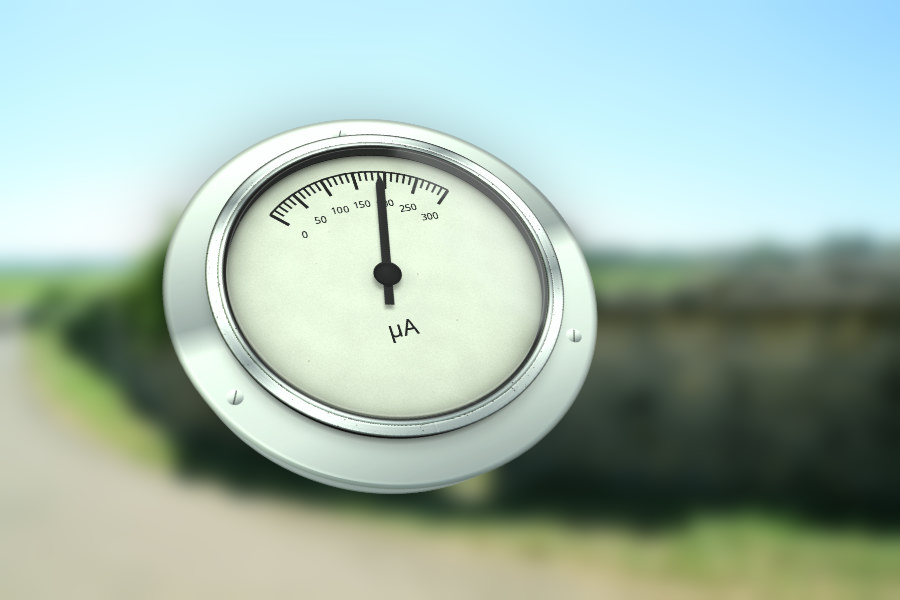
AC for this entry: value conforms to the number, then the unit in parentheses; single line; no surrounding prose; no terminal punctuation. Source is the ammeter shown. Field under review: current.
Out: 190 (µA)
